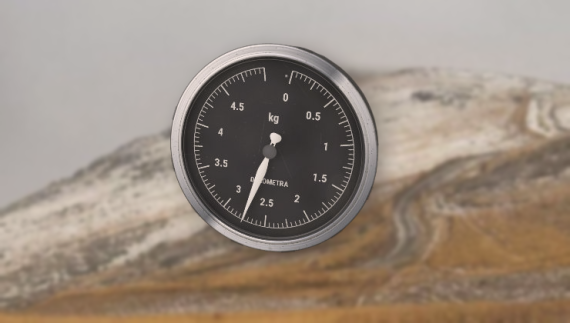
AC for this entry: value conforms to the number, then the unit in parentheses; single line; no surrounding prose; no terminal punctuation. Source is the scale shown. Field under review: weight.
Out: 2.75 (kg)
